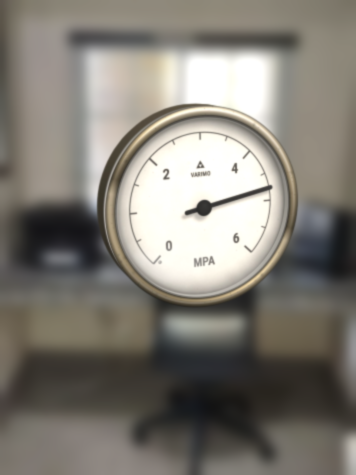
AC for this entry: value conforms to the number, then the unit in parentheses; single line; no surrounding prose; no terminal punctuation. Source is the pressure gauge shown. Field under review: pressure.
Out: 4.75 (MPa)
